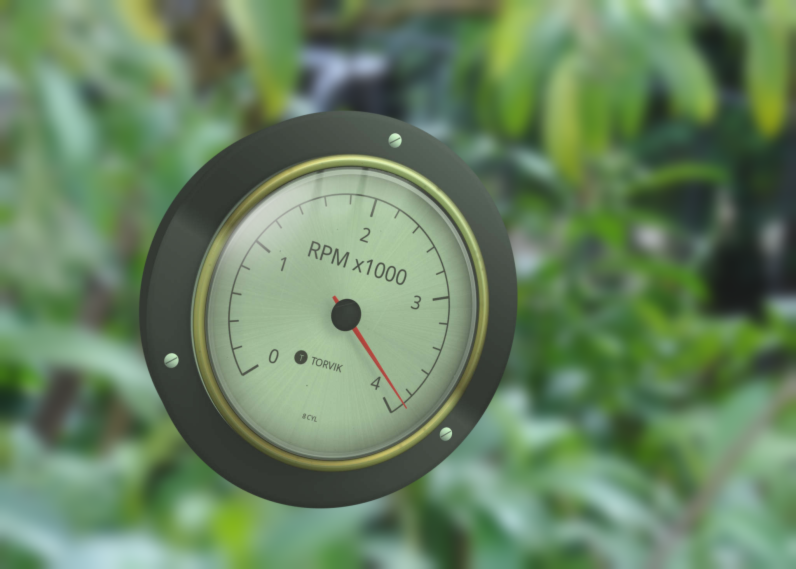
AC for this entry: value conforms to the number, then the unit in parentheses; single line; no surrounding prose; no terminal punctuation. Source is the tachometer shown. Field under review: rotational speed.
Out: 3900 (rpm)
